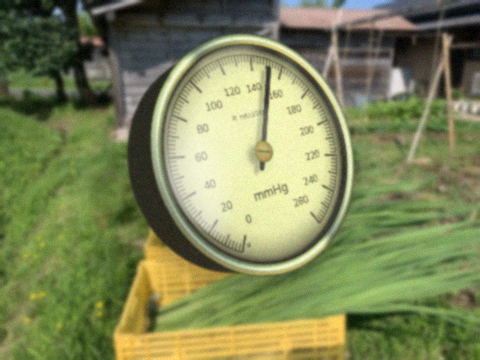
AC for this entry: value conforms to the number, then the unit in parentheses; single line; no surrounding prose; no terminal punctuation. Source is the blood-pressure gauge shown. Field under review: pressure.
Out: 150 (mmHg)
